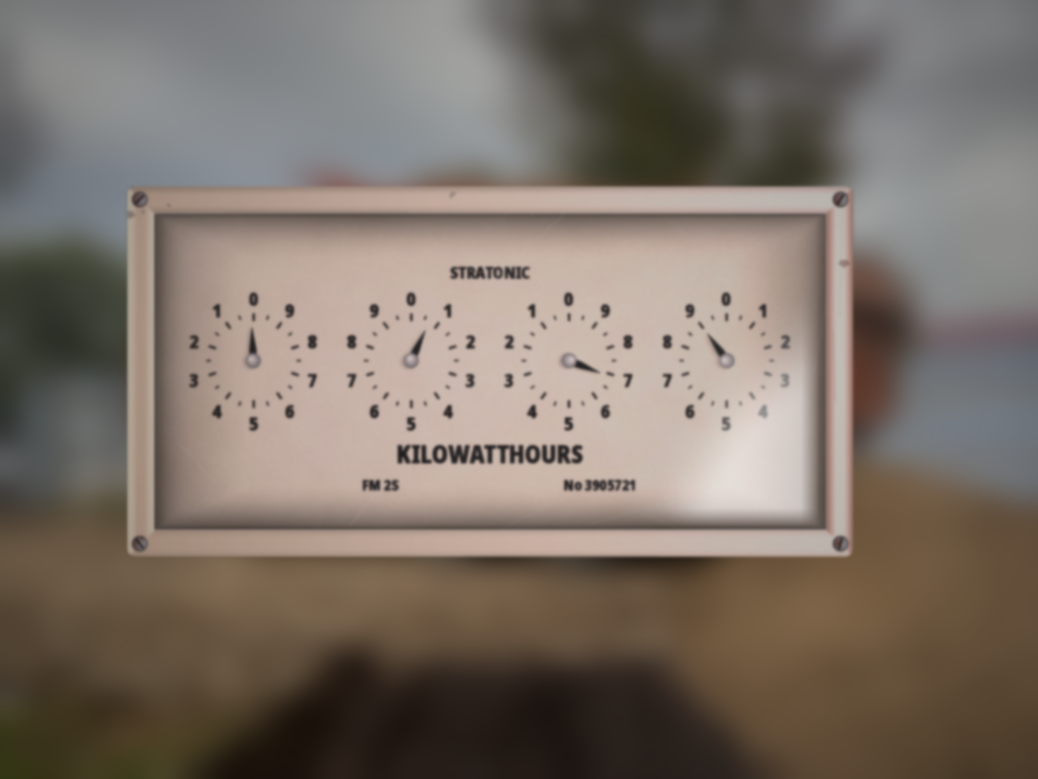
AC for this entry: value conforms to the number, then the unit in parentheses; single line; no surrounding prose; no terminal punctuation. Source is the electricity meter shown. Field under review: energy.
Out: 69 (kWh)
